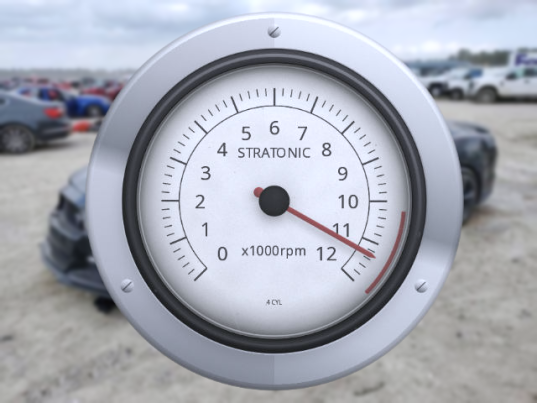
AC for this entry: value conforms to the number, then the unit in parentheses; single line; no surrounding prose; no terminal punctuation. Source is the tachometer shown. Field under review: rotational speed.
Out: 11300 (rpm)
